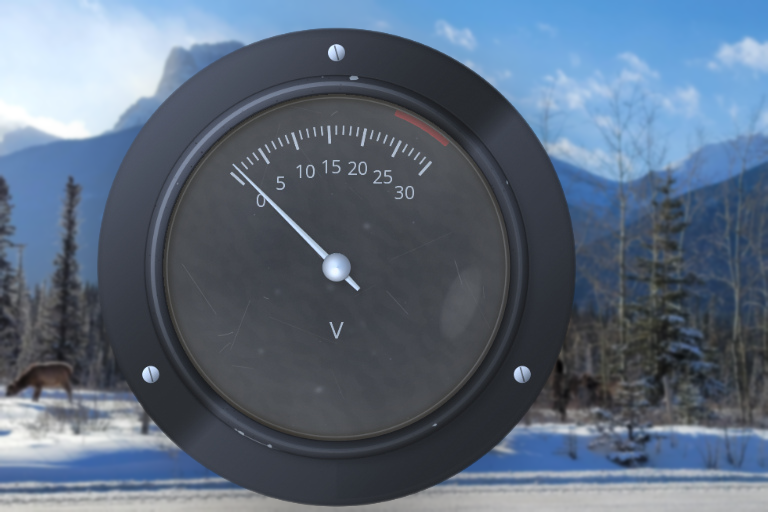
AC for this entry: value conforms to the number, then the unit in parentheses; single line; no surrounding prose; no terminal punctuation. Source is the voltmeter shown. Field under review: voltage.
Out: 1 (V)
